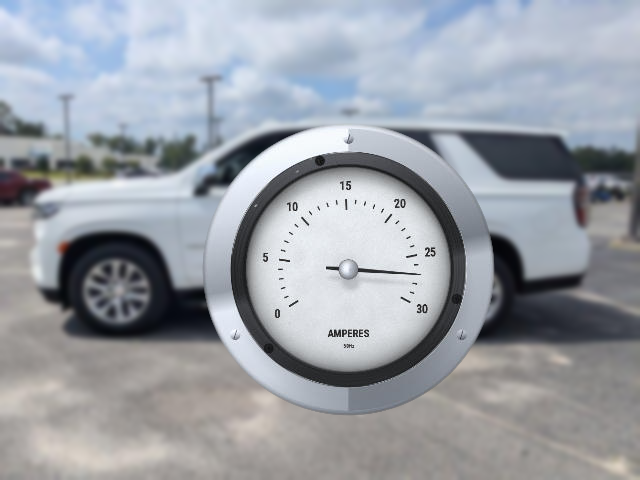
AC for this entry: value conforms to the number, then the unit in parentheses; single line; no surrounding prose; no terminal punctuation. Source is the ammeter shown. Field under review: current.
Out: 27 (A)
